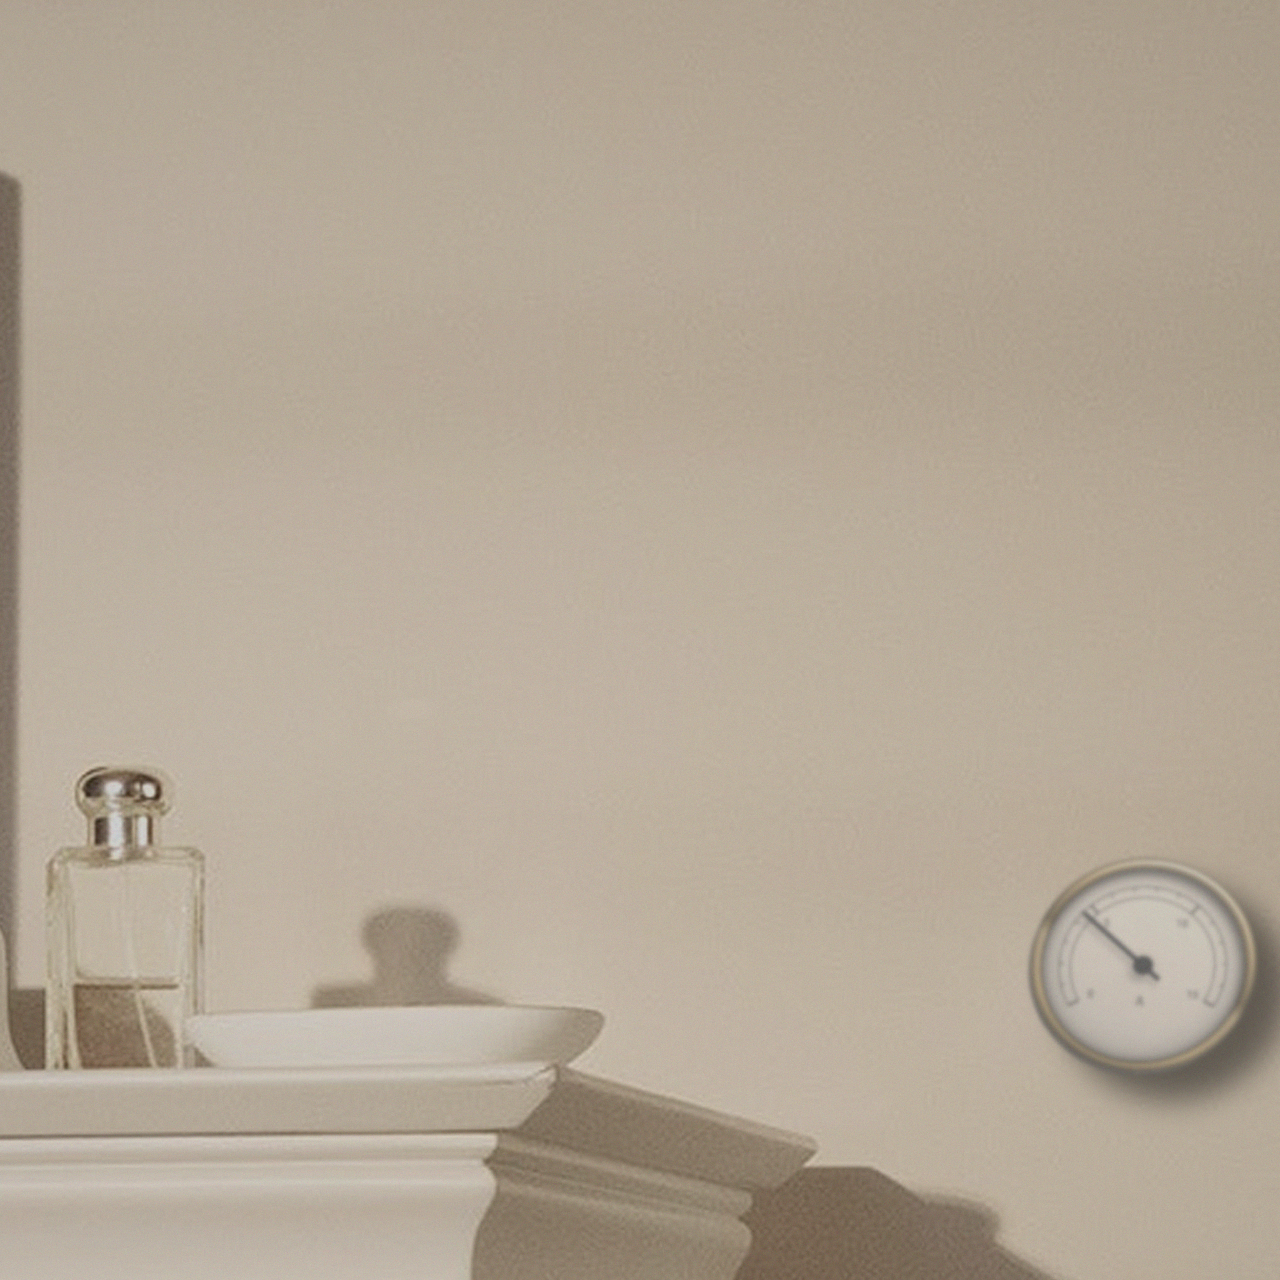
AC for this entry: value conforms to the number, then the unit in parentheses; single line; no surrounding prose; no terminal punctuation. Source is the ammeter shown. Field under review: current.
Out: 4.5 (A)
